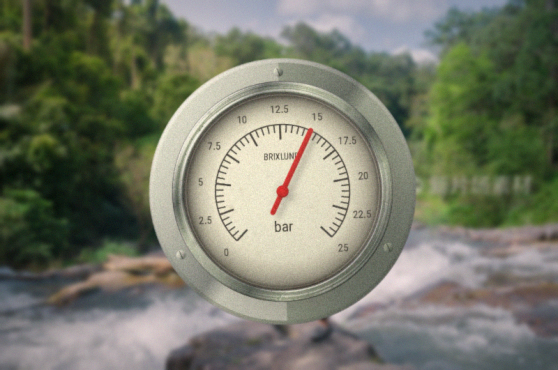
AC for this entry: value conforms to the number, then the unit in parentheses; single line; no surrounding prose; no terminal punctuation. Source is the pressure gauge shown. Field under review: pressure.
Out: 15 (bar)
